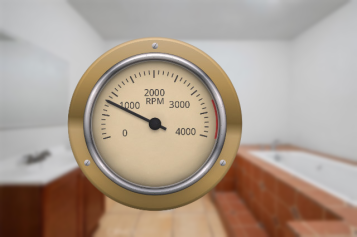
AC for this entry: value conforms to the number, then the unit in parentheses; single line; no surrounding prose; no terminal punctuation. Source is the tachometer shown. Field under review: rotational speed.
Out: 800 (rpm)
